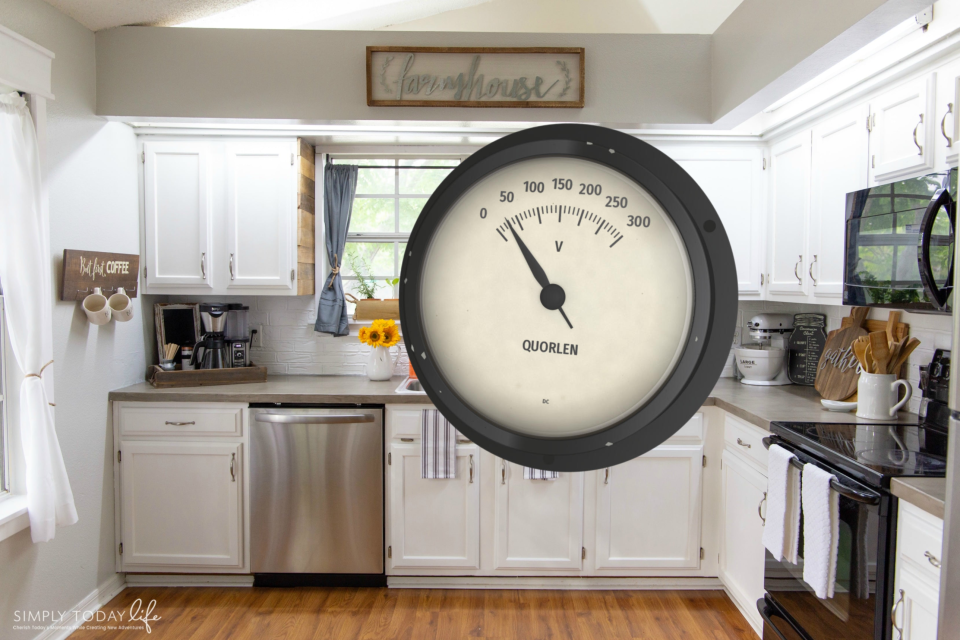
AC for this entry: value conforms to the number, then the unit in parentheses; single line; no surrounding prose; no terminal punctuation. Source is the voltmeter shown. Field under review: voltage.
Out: 30 (V)
